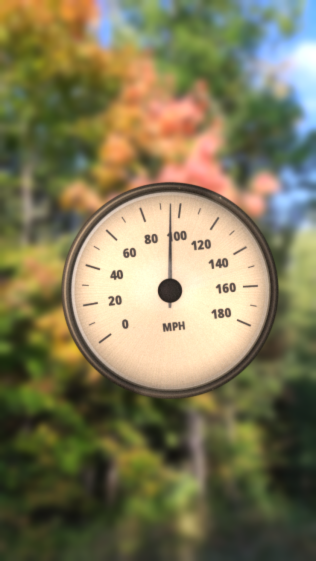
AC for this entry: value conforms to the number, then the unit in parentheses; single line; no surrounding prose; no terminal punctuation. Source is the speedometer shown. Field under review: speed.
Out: 95 (mph)
